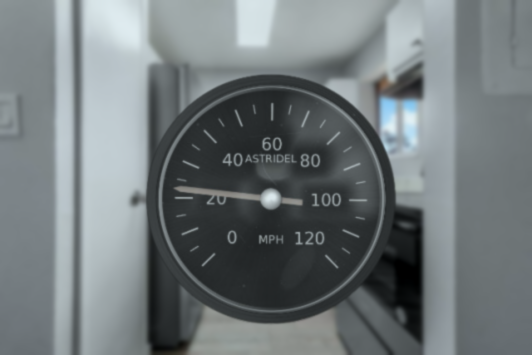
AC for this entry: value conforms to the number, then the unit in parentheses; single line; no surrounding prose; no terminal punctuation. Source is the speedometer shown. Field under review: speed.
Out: 22.5 (mph)
